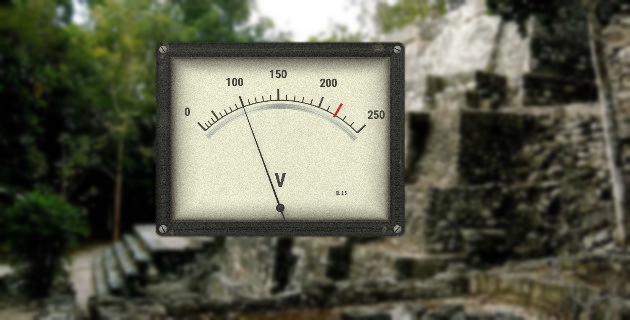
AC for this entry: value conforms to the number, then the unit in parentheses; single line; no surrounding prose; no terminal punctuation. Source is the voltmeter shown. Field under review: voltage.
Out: 100 (V)
